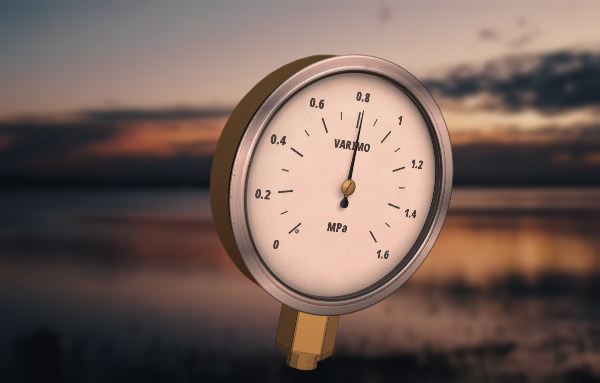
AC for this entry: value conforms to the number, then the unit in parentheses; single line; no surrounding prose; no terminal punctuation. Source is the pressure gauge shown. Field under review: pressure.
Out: 0.8 (MPa)
